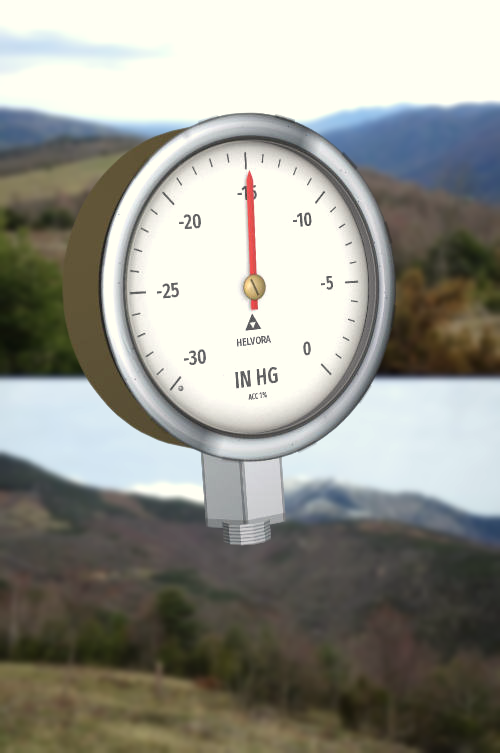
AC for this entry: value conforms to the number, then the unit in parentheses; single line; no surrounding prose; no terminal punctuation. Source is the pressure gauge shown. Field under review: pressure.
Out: -15 (inHg)
